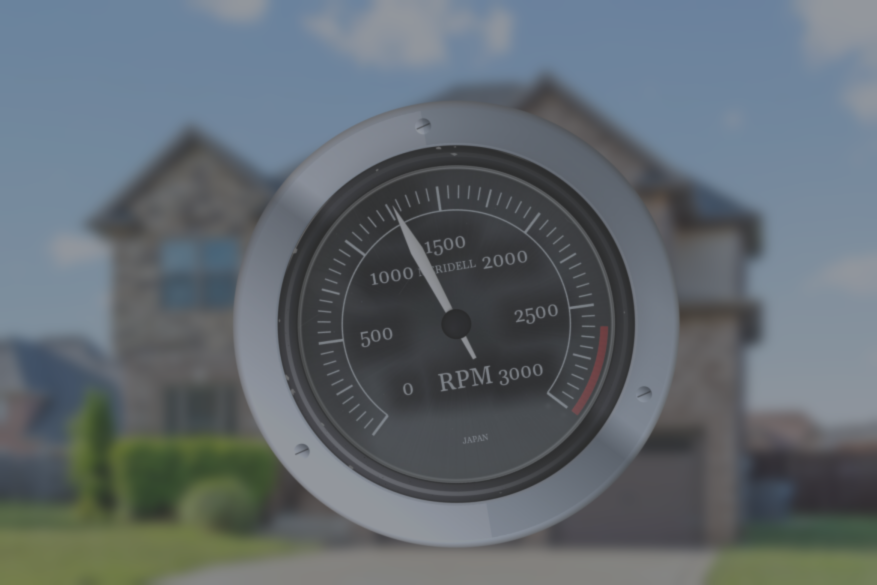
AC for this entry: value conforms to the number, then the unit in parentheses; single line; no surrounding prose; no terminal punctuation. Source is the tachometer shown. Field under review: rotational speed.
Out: 1275 (rpm)
